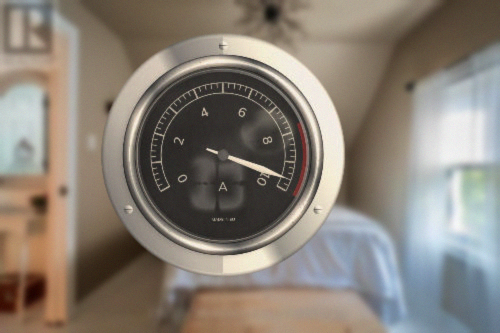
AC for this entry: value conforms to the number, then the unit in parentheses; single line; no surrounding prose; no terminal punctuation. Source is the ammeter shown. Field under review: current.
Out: 9.6 (A)
